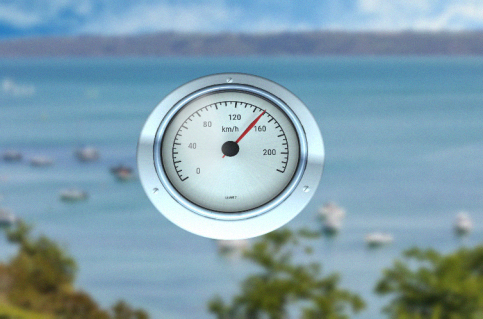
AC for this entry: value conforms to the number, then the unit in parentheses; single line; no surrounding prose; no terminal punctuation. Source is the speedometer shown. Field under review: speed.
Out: 150 (km/h)
